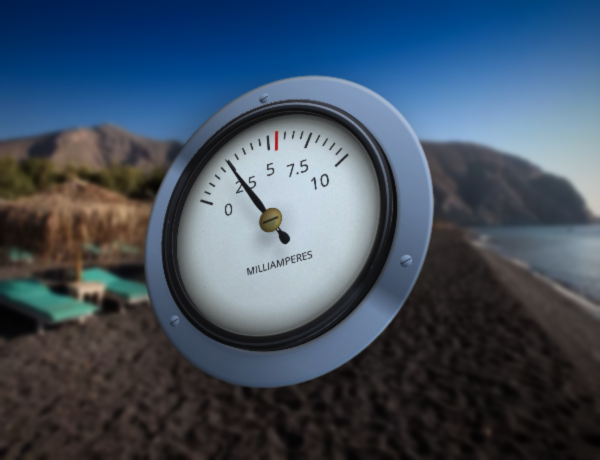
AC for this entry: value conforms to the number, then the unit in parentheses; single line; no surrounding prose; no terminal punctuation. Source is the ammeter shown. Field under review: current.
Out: 2.5 (mA)
